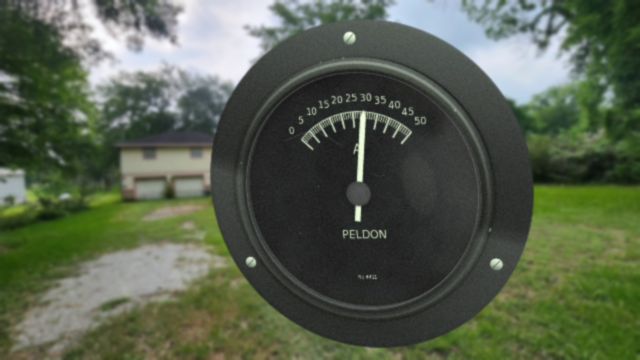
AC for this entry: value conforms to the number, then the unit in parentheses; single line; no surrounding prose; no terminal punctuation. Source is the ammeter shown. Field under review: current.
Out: 30 (A)
